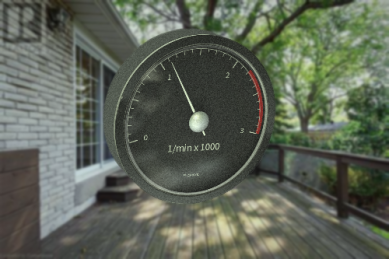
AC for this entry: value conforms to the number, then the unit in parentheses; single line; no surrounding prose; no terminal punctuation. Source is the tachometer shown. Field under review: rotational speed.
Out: 1100 (rpm)
